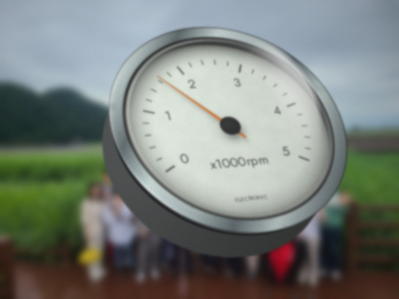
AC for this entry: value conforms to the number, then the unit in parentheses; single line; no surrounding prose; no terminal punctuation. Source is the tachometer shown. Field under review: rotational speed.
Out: 1600 (rpm)
